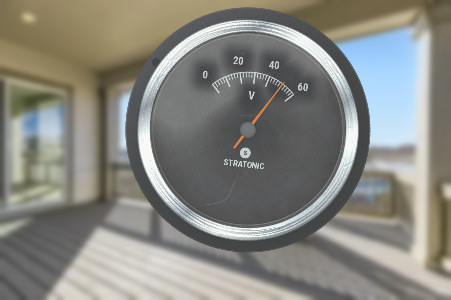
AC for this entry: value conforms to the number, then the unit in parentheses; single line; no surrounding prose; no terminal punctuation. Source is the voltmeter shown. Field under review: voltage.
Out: 50 (V)
